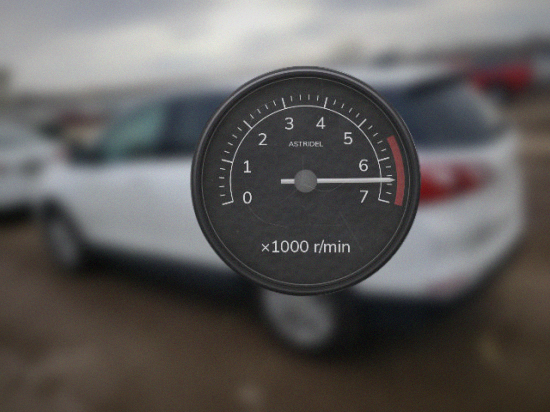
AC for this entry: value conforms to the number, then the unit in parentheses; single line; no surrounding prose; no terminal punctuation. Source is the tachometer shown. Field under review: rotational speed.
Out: 6500 (rpm)
